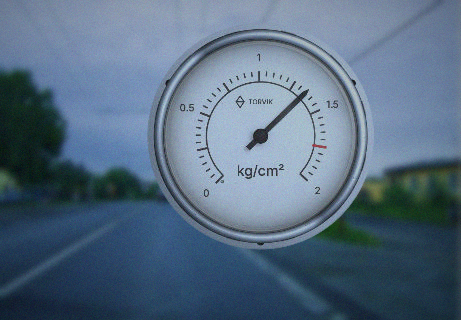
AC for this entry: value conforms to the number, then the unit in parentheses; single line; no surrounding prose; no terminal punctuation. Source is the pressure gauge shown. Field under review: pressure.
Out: 1.35 (kg/cm²)
